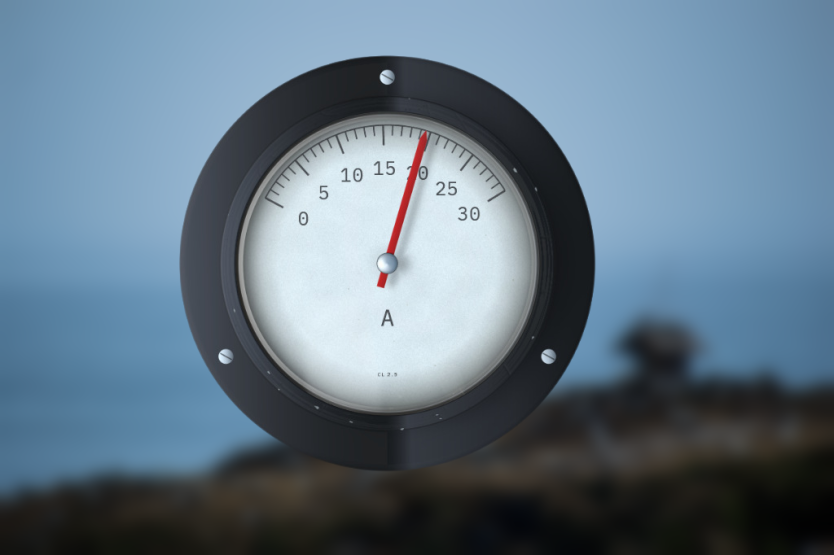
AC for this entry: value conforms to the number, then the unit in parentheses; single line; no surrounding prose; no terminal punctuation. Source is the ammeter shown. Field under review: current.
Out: 19.5 (A)
